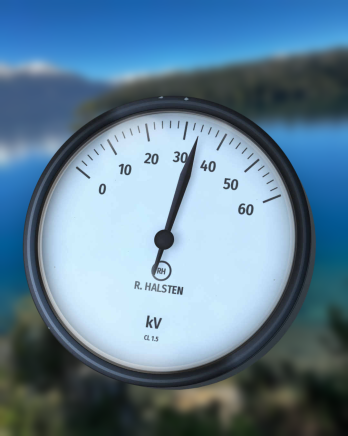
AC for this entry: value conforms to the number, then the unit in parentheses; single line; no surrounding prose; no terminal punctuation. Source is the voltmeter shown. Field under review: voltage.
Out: 34 (kV)
